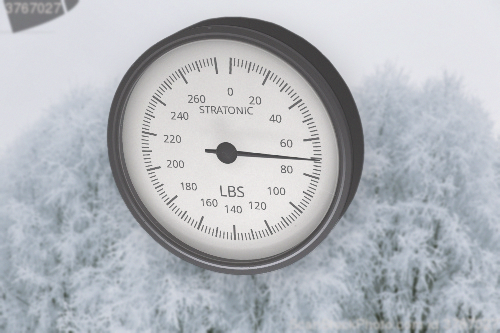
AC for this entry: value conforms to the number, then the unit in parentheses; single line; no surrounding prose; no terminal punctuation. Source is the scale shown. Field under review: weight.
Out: 70 (lb)
